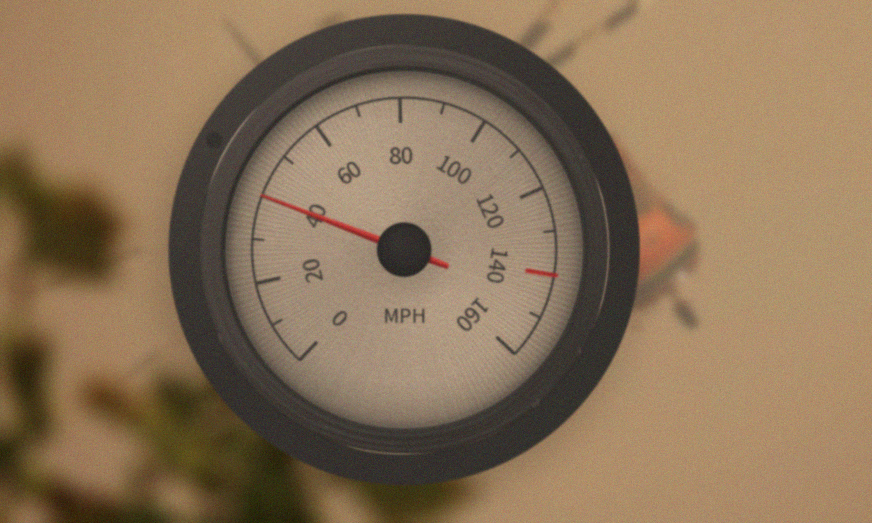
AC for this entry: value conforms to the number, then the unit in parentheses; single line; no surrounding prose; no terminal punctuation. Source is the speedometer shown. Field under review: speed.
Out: 40 (mph)
